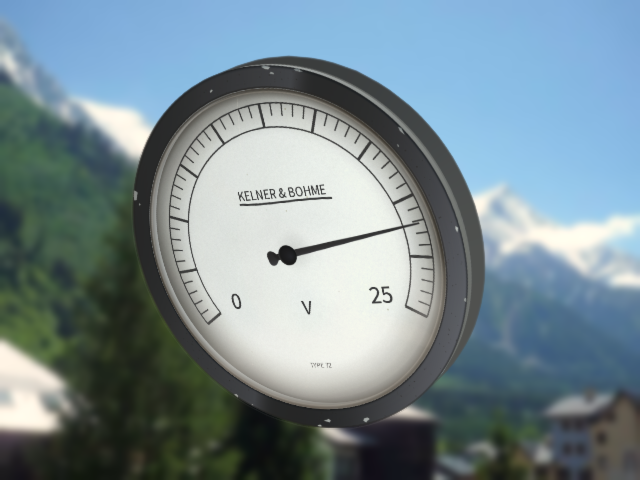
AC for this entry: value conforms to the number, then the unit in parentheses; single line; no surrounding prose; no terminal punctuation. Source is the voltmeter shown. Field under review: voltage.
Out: 21 (V)
